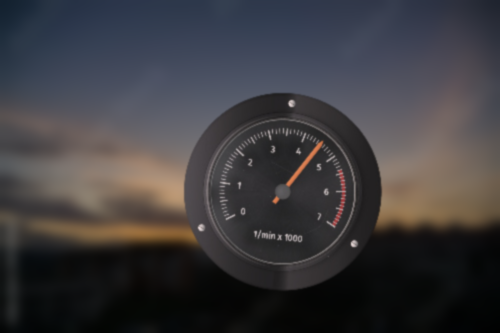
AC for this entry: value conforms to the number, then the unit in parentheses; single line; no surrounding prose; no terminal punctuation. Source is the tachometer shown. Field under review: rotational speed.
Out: 4500 (rpm)
